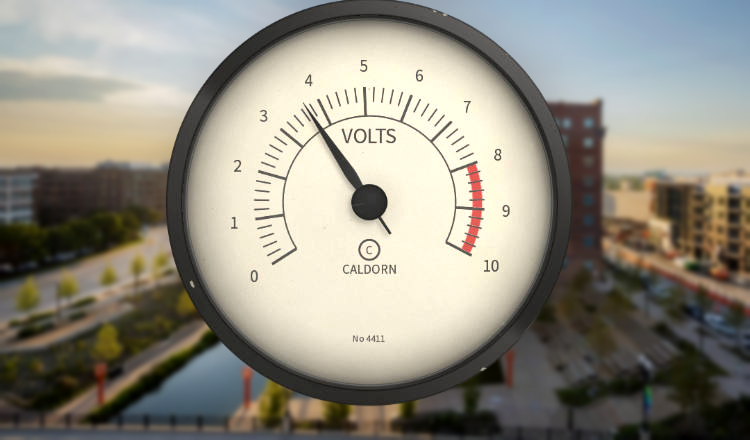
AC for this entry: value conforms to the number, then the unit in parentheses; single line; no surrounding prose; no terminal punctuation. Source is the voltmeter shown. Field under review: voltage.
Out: 3.7 (V)
